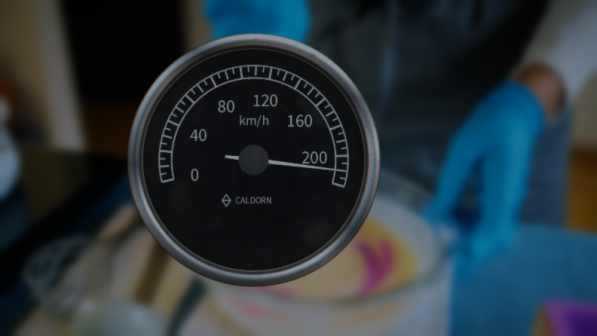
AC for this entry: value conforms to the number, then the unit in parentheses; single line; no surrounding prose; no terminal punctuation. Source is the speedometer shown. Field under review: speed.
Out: 210 (km/h)
